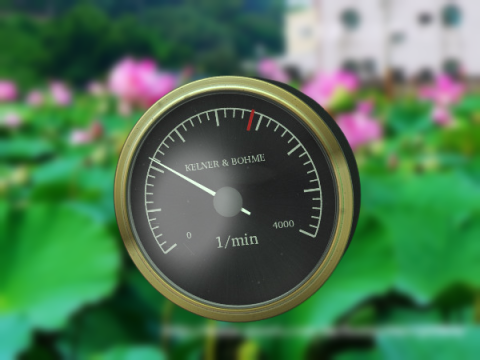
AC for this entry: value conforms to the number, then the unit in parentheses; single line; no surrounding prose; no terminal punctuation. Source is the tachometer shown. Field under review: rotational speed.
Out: 1100 (rpm)
